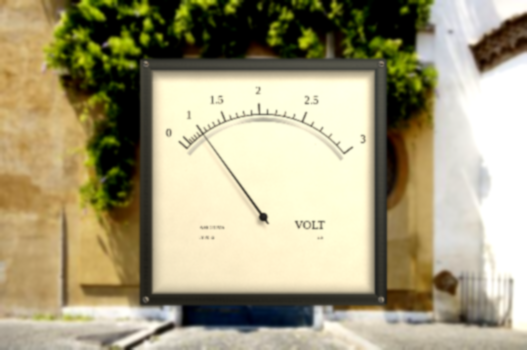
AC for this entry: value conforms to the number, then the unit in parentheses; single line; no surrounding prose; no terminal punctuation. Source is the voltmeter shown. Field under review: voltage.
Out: 1 (V)
